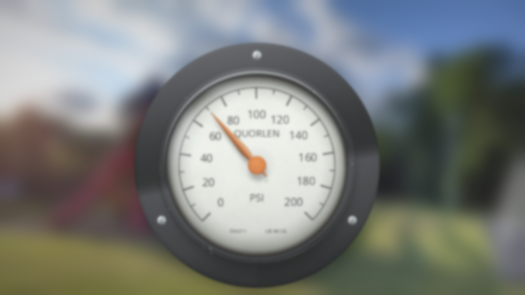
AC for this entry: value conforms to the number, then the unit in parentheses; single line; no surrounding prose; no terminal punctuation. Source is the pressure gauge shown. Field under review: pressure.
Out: 70 (psi)
